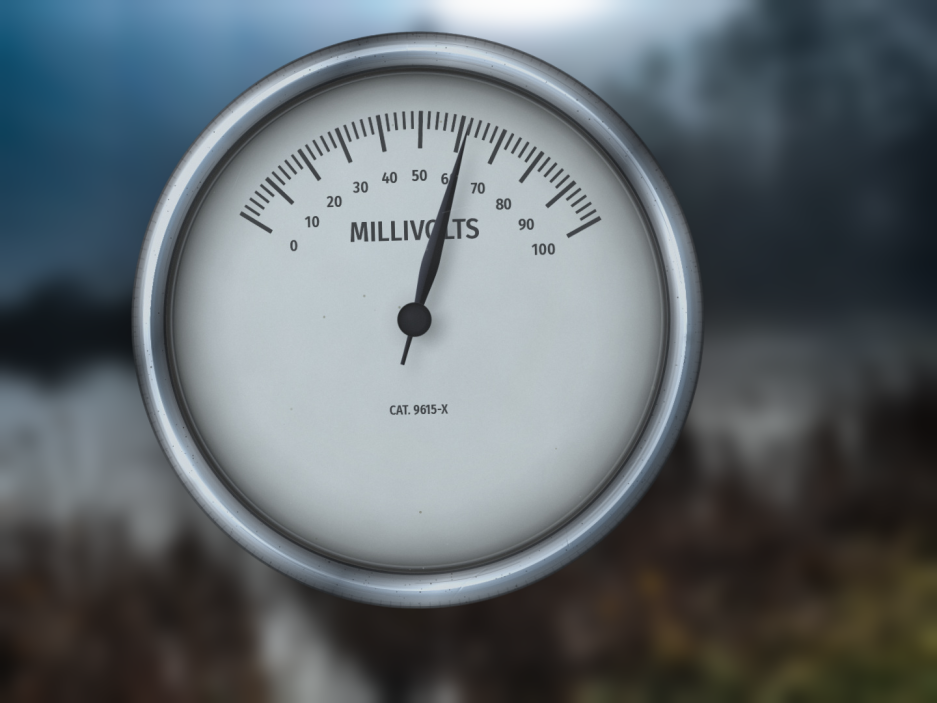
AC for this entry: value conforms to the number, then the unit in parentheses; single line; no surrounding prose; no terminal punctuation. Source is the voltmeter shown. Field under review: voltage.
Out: 62 (mV)
